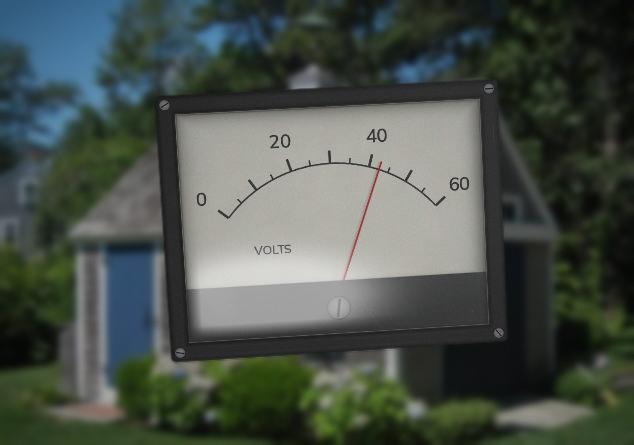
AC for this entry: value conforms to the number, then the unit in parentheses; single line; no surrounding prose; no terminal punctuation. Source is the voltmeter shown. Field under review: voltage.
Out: 42.5 (V)
